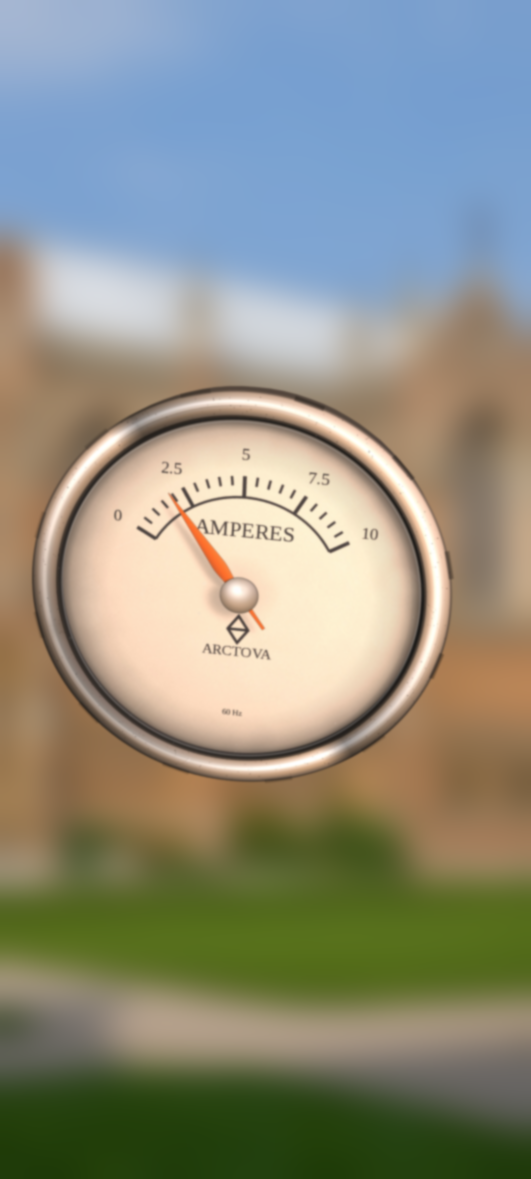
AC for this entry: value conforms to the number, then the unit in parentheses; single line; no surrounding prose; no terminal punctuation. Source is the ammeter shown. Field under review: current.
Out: 2 (A)
